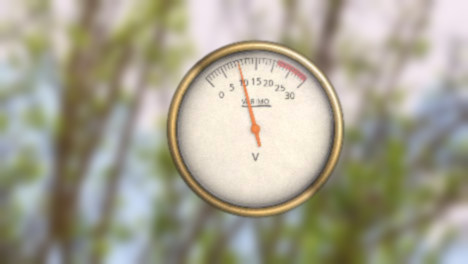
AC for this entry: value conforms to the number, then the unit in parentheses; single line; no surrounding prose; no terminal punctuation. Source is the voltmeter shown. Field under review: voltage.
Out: 10 (V)
